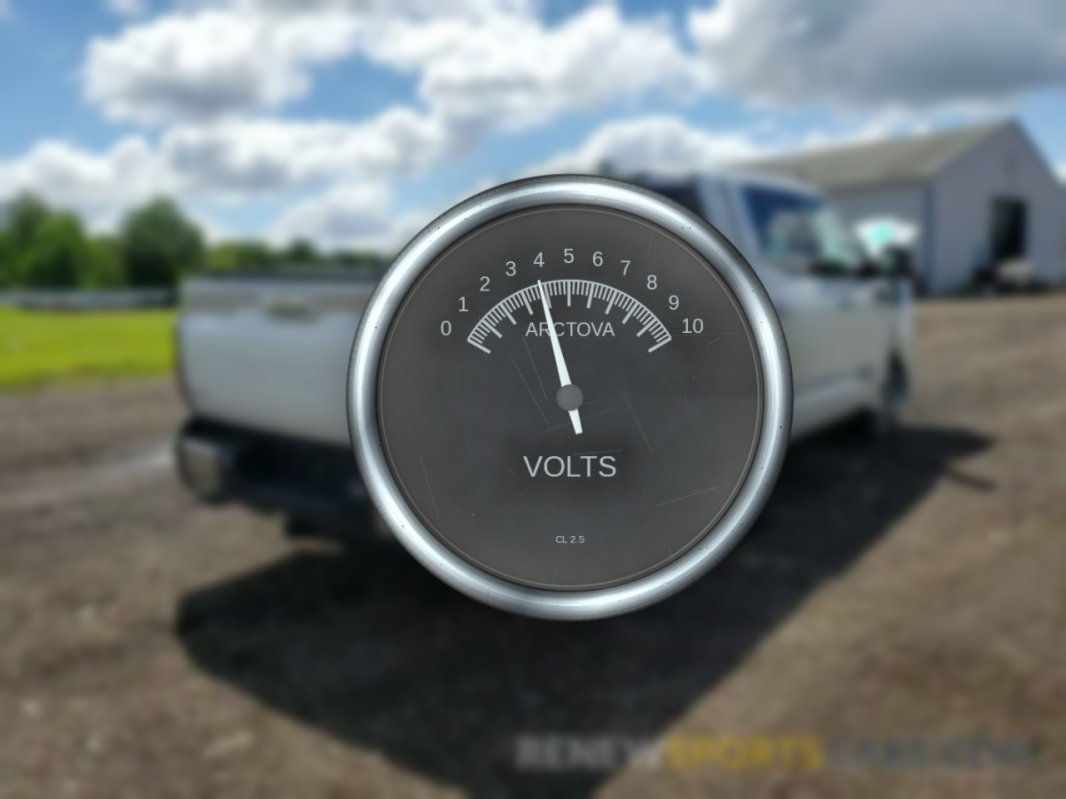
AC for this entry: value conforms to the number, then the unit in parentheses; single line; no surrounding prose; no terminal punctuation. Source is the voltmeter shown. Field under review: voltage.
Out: 3.8 (V)
